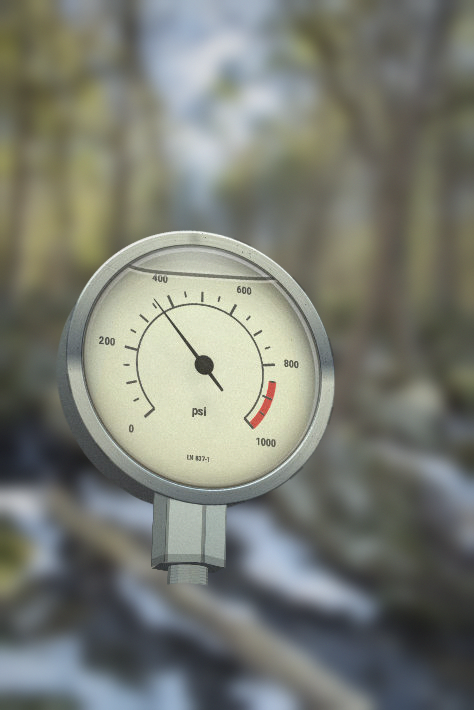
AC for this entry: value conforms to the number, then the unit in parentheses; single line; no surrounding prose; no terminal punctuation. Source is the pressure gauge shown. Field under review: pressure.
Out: 350 (psi)
